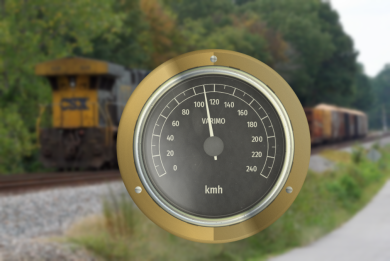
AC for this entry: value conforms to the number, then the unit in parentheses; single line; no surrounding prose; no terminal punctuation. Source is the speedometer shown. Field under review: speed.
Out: 110 (km/h)
